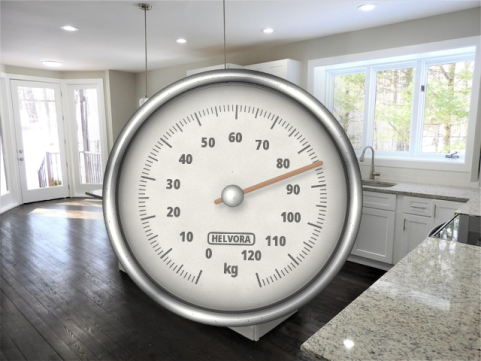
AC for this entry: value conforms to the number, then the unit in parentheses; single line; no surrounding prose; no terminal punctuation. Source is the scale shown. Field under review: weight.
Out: 85 (kg)
